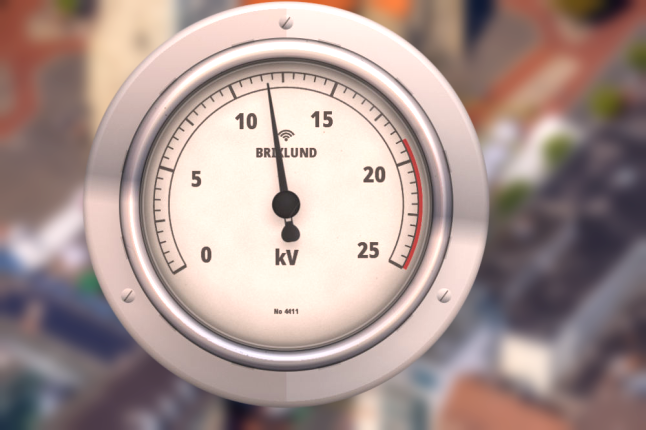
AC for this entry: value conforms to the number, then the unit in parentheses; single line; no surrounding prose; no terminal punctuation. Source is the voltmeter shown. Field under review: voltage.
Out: 11.75 (kV)
